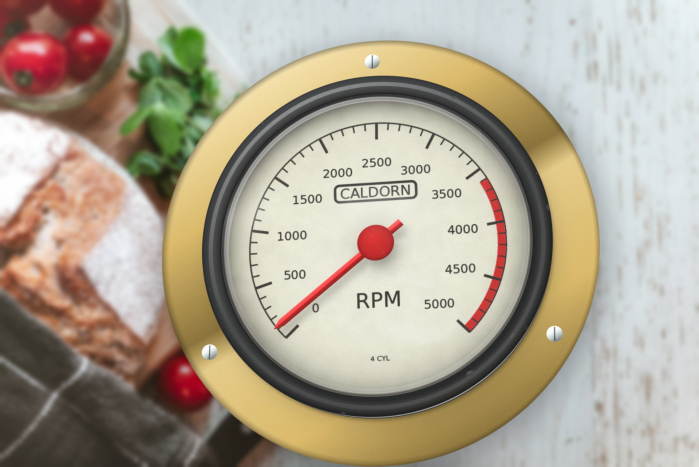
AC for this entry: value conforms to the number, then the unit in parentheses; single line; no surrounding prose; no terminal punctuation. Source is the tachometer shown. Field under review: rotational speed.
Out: 100 (rpm)
